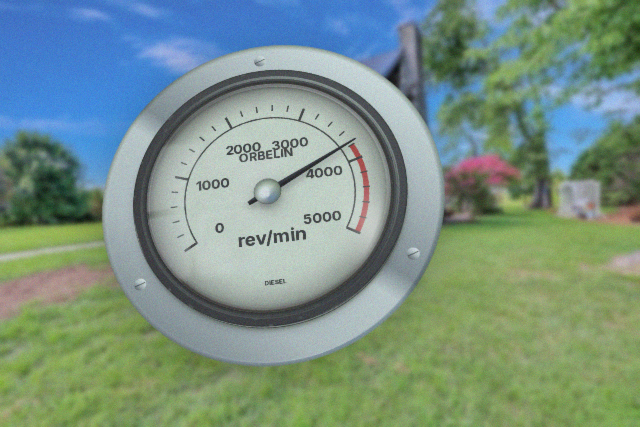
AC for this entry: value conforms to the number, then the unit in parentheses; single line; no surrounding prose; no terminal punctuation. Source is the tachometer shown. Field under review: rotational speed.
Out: 3800 (rpm)
